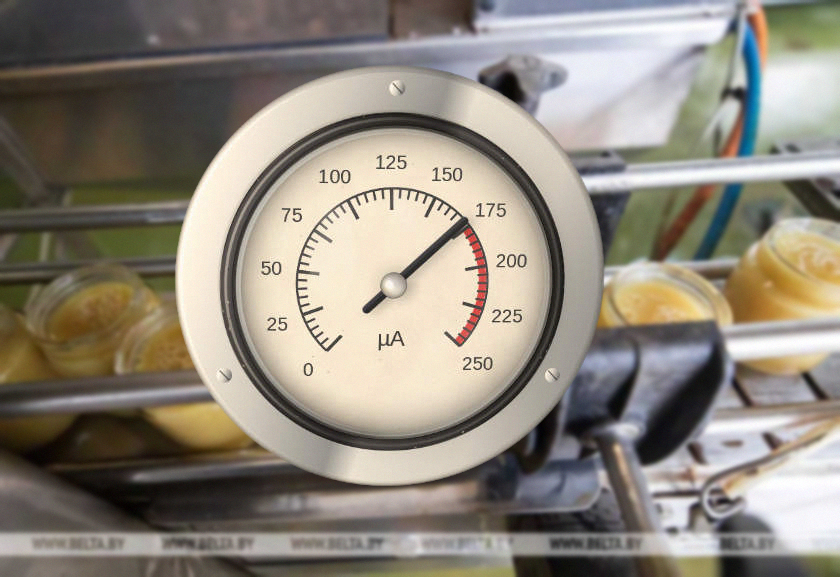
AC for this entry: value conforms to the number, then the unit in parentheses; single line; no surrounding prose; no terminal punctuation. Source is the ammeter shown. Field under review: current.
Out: 170 (µA)
